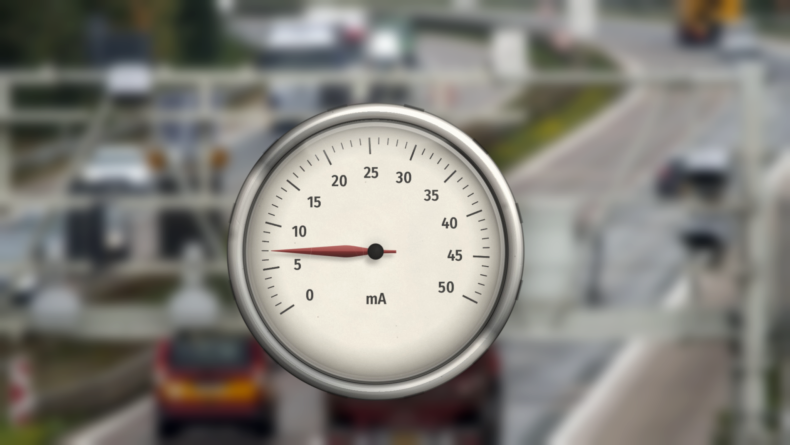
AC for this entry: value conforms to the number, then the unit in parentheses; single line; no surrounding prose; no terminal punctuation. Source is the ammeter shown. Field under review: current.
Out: 7 (mA)
